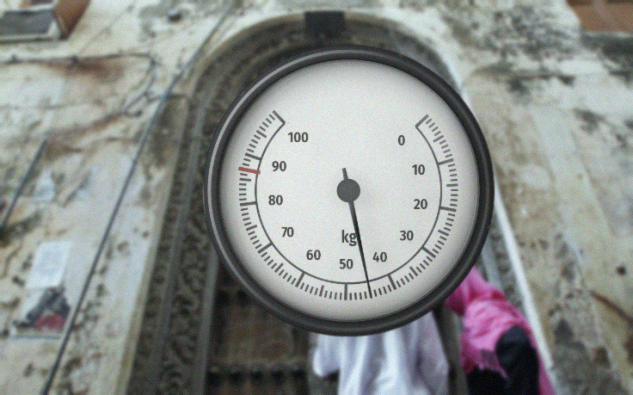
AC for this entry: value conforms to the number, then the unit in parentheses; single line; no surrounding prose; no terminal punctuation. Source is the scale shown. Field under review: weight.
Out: 45 (kg)
